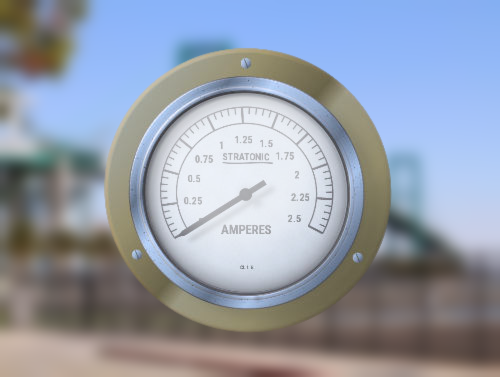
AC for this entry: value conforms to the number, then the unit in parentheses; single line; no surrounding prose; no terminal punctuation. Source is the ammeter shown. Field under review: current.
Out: 0 (A)
